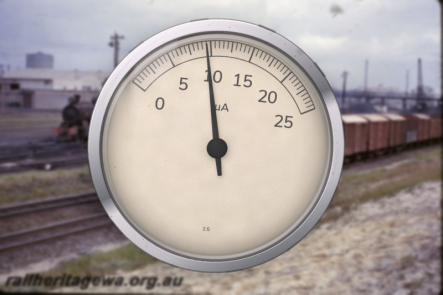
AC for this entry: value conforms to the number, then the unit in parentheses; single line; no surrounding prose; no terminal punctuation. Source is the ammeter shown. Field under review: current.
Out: 9.5 (µA)
